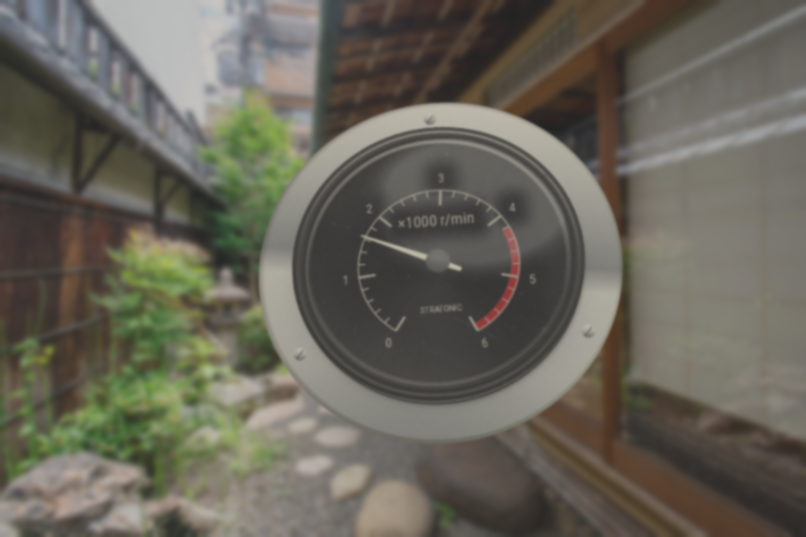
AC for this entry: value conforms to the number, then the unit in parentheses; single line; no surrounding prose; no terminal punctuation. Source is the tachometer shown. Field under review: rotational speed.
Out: 1600 (rpm)
